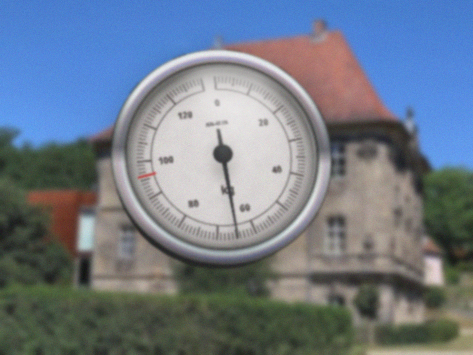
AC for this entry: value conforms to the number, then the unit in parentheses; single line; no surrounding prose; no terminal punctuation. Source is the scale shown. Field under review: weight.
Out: 65 (kg)
